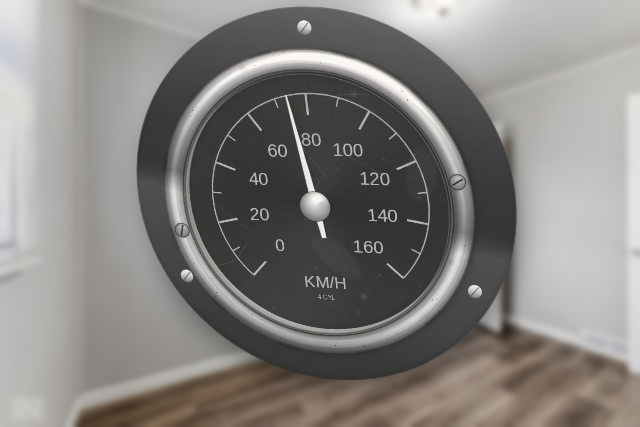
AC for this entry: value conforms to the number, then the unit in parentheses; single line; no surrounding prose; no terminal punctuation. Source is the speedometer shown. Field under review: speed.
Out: 75 (km/h)
